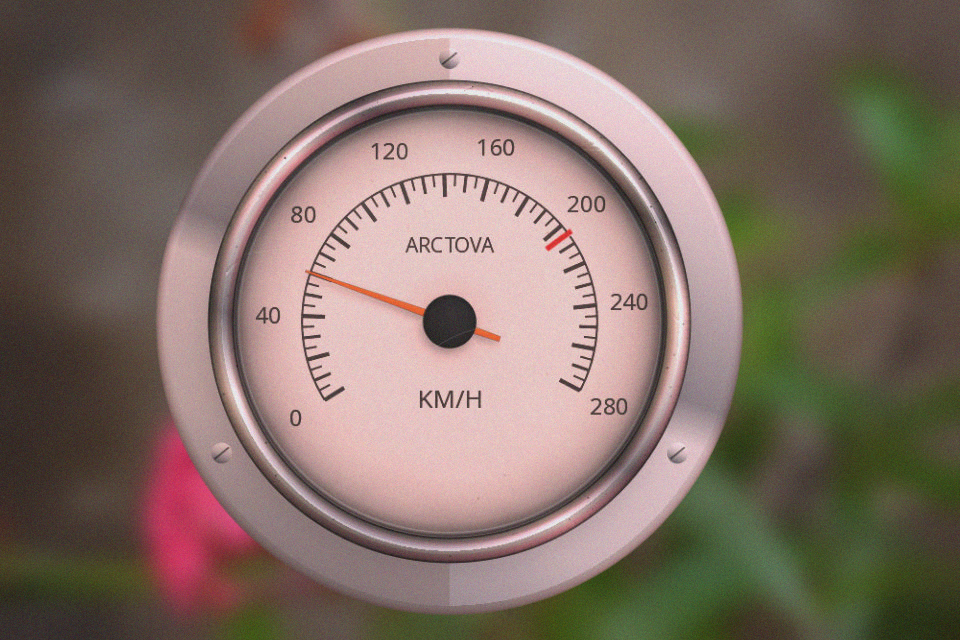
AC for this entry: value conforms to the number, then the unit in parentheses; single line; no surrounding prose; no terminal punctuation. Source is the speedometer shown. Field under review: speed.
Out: 60 (km/h)
